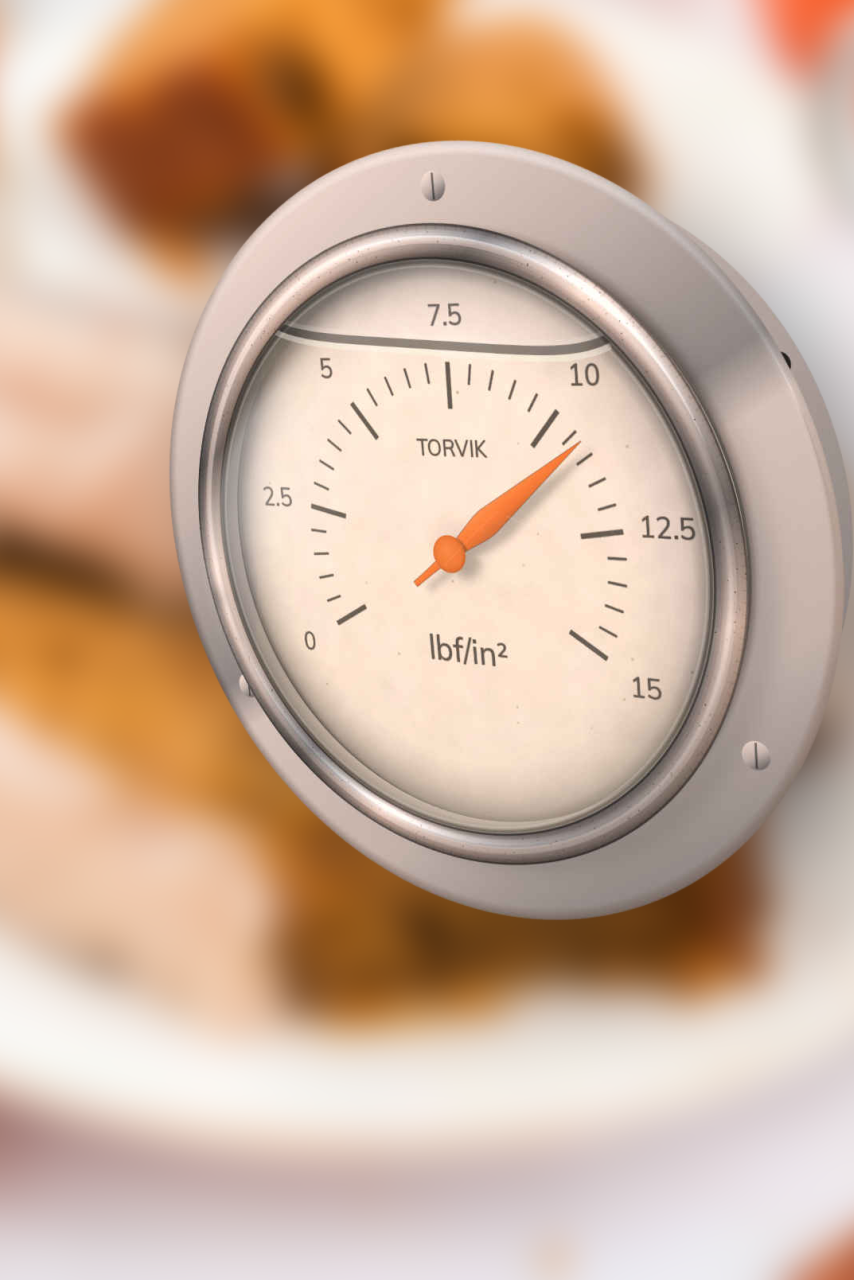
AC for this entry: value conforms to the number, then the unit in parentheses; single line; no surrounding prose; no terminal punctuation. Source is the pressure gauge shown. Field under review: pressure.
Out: 10.75 (psi)
